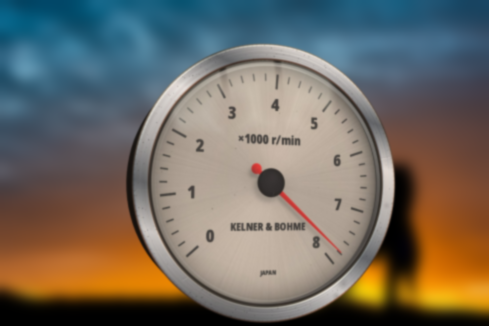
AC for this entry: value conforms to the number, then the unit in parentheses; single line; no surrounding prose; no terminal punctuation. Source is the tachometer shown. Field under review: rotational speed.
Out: 7800 (rpm)
